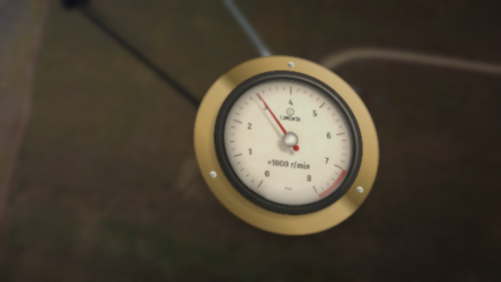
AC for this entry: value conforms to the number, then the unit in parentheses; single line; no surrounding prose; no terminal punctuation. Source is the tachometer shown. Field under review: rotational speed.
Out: 3000 (rpm)
